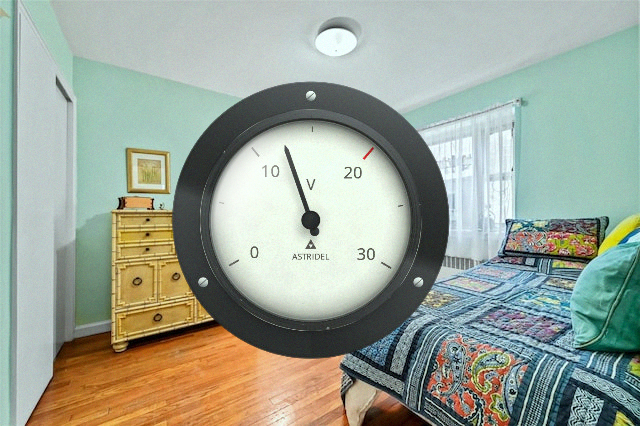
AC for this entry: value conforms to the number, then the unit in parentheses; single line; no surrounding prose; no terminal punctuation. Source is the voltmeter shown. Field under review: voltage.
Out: 12.5 (V)
